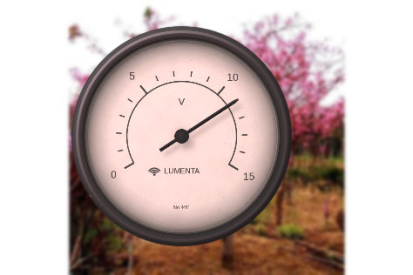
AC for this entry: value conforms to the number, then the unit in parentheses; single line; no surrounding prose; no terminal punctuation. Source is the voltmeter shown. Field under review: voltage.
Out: 11 (V)
